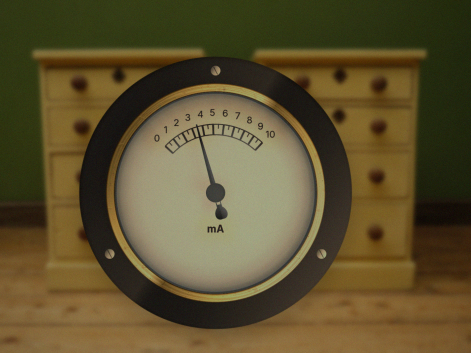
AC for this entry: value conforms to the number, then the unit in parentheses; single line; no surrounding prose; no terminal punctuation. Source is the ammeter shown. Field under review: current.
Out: 3.5 (mA)
